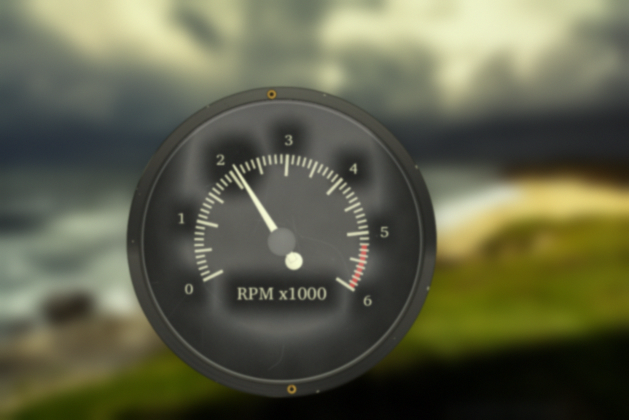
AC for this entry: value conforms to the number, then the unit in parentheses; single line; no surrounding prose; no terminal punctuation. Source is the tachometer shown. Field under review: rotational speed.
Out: 2100 (rpm)
